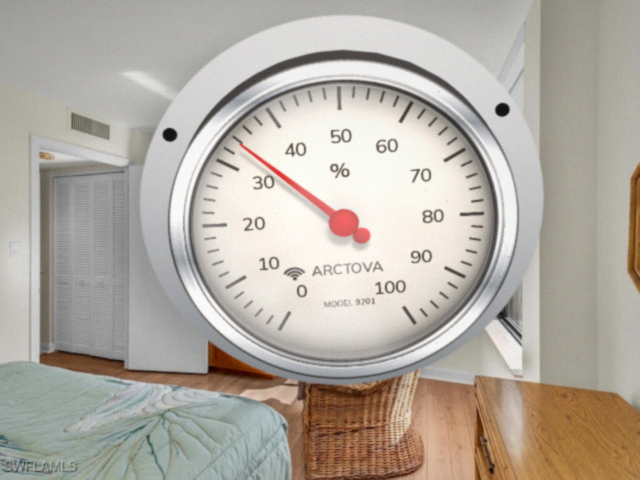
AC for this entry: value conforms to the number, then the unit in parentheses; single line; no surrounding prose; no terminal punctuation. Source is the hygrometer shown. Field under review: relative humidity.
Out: 34 (%)
